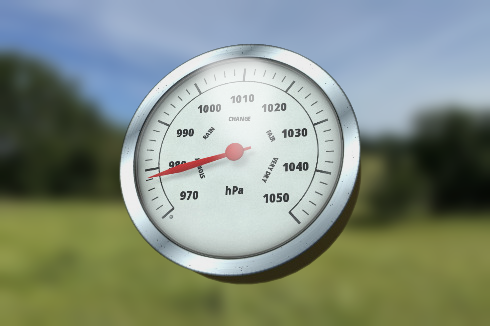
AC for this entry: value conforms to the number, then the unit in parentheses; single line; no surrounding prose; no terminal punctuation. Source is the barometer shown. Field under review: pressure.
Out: 978 (hPa)
